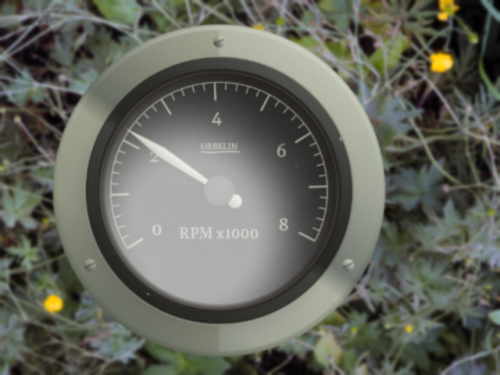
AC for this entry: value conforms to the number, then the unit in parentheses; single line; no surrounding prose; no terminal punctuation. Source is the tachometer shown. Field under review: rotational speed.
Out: 2200 (rpm)
